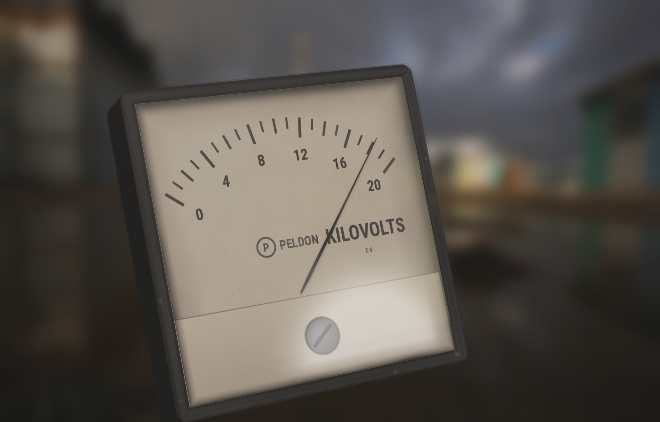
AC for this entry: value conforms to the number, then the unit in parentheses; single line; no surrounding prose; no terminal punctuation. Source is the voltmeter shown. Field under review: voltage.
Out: 18 (kV)
